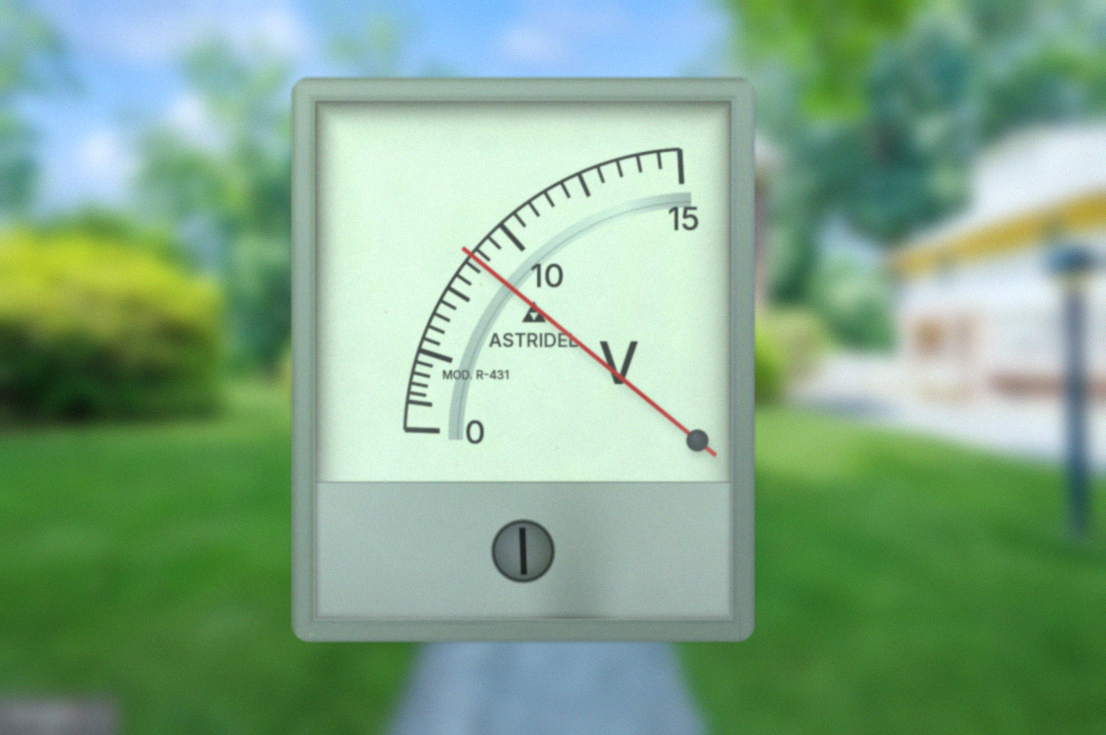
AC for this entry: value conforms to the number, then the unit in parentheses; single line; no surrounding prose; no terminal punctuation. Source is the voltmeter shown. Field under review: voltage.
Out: 8.75 (V)
